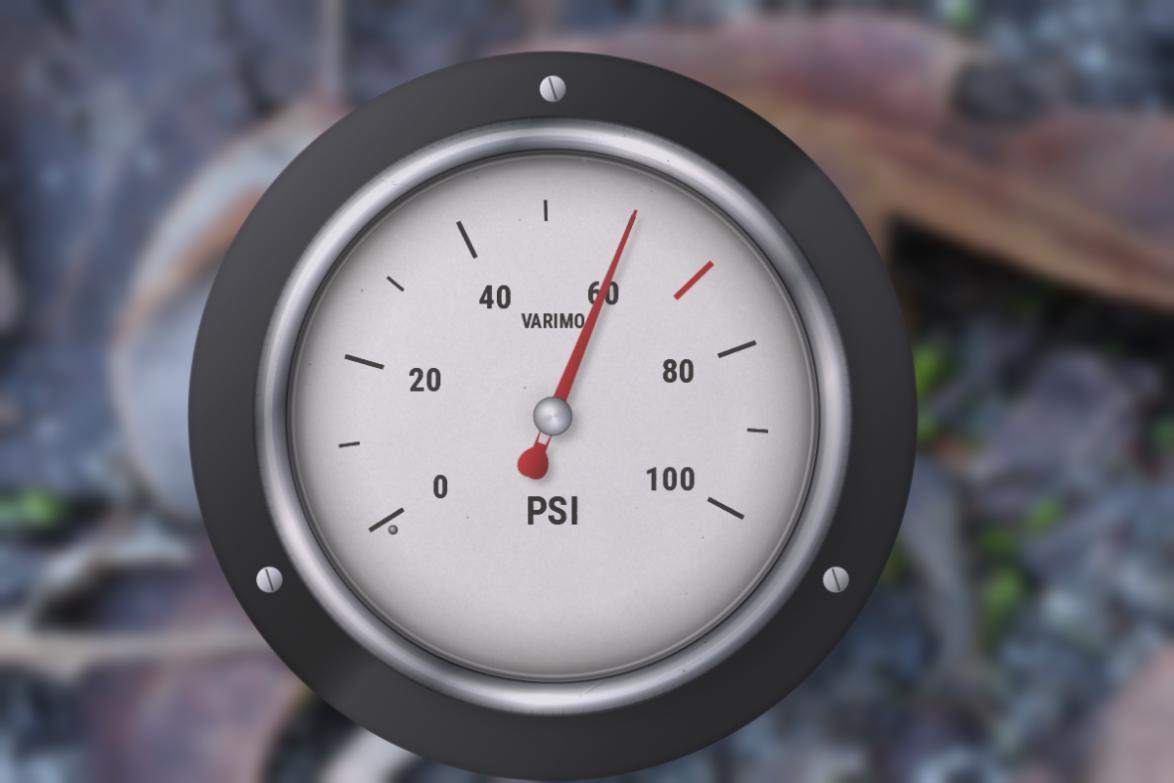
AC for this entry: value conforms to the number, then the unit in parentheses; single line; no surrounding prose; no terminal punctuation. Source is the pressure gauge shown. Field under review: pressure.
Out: 60 (psi)
